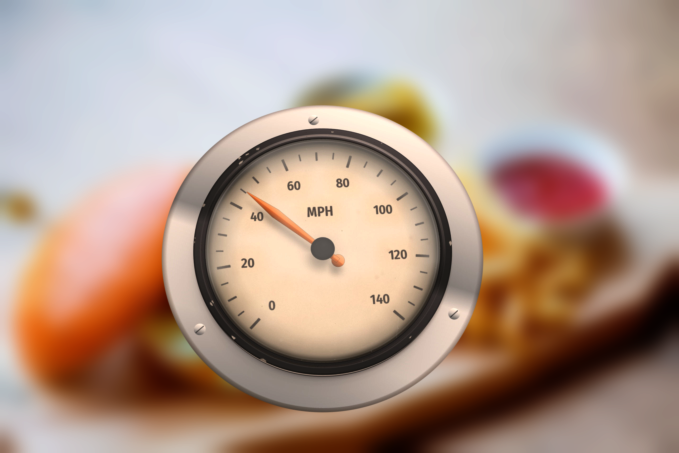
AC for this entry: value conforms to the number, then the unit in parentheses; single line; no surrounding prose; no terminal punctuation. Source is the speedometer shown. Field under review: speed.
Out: 45 (mph)
